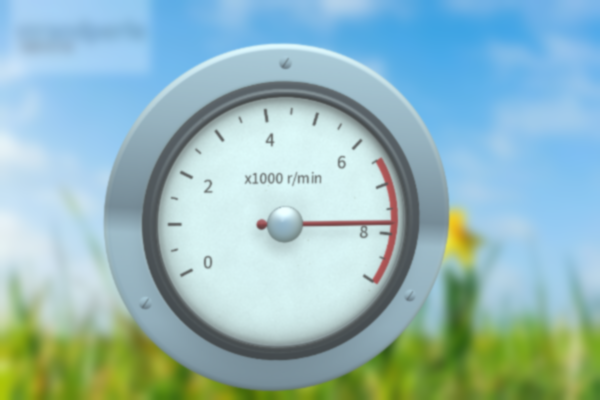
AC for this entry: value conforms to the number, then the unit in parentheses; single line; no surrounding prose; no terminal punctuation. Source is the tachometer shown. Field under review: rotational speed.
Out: 7750 (rpm)
